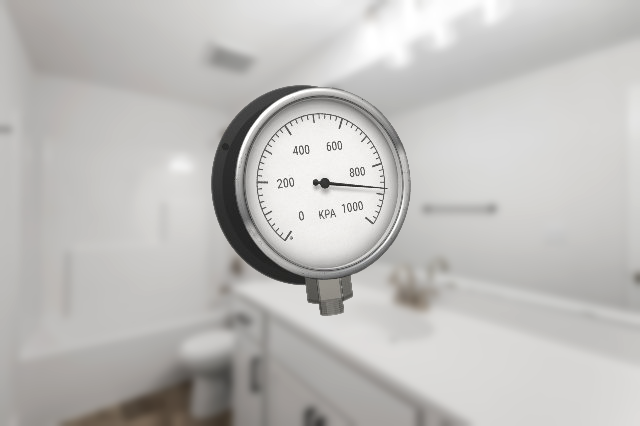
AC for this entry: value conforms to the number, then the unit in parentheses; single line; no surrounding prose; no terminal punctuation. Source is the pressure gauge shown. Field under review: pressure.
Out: 880 (kPa)
